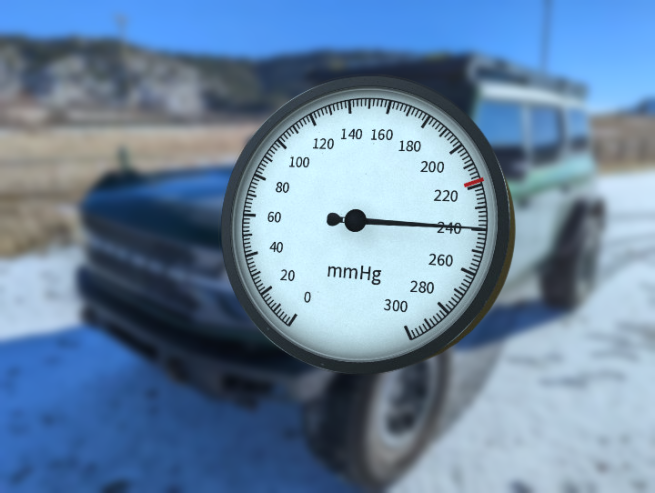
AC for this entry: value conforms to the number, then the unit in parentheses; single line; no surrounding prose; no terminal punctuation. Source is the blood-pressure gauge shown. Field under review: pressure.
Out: 240 (mmHg)
